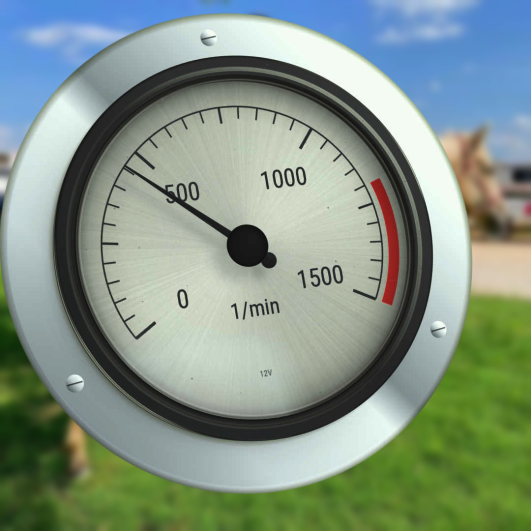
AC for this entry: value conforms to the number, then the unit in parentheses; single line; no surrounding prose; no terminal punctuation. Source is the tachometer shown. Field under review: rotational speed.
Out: 450 (rpm)
